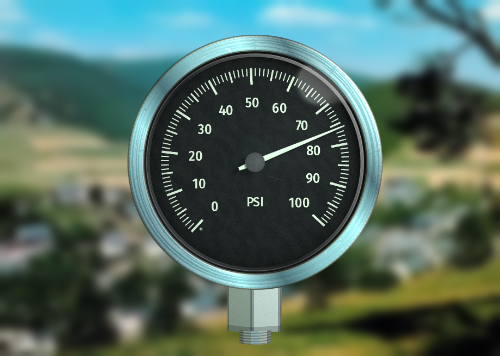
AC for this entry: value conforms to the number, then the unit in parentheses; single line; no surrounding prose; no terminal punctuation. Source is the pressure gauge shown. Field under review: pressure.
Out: 76 (psi)
